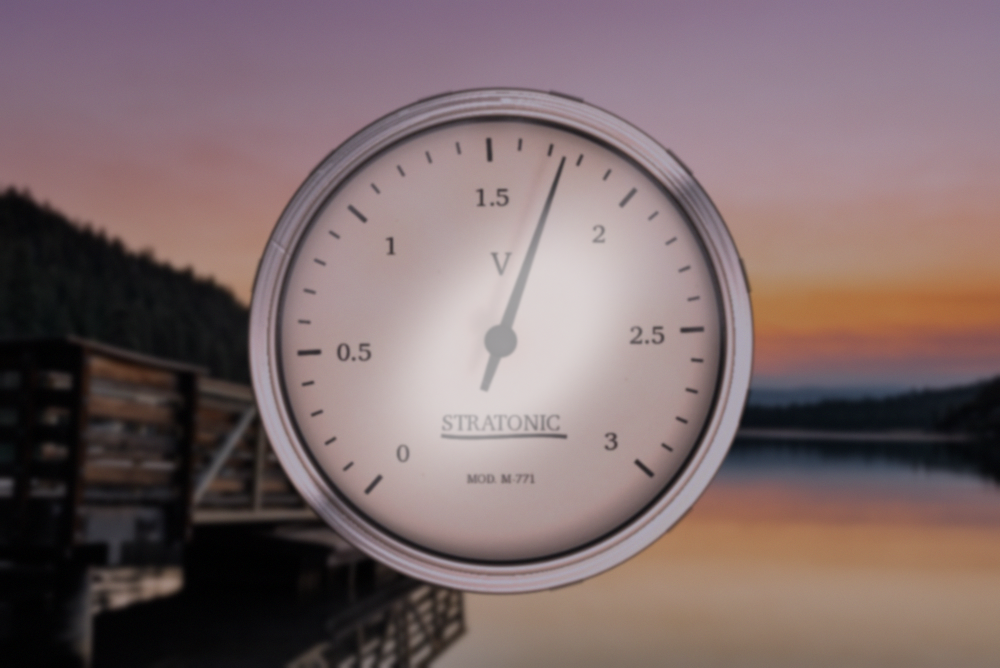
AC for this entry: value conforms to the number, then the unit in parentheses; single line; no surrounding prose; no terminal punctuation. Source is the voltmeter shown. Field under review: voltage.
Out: 1.75 (V)
